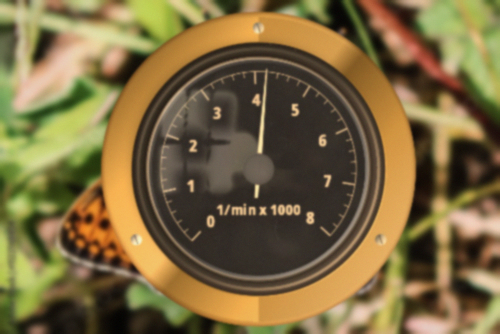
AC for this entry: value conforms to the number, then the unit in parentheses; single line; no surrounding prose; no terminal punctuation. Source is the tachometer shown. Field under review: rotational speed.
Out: 4200 (rpm)
